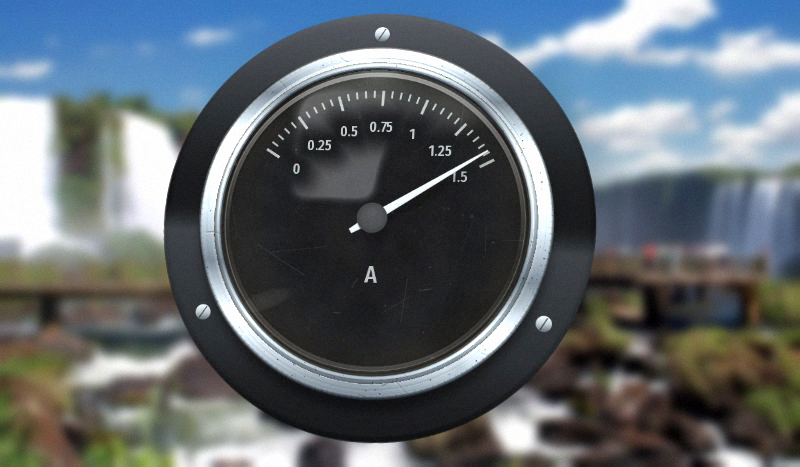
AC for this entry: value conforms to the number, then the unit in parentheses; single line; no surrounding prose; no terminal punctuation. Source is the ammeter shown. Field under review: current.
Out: 1.45 (A)
